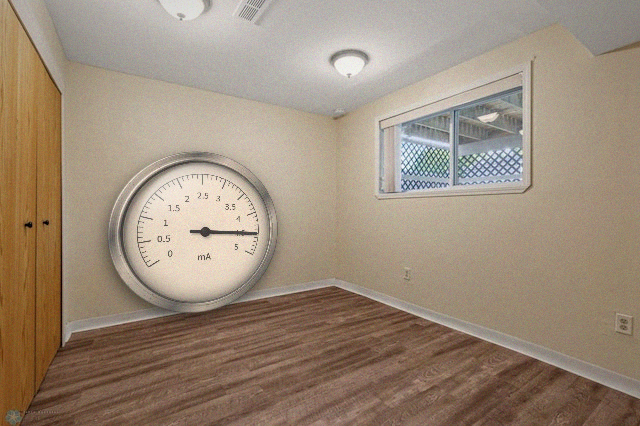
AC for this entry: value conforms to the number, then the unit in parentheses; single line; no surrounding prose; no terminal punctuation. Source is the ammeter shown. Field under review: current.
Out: 4.5 (mA)
